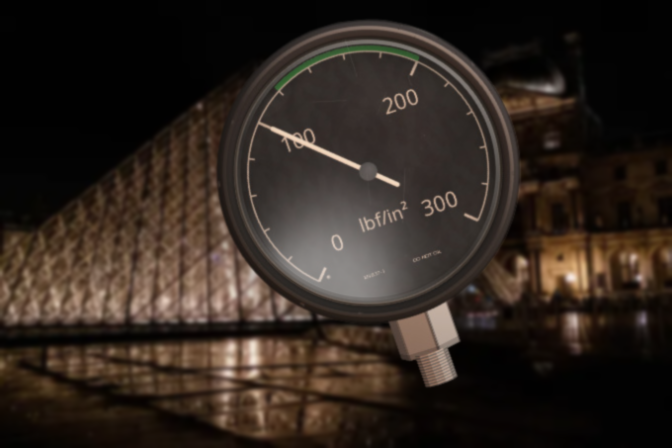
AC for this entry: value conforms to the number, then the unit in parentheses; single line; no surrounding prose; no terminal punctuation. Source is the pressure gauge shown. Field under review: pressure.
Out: 100 (psi)
